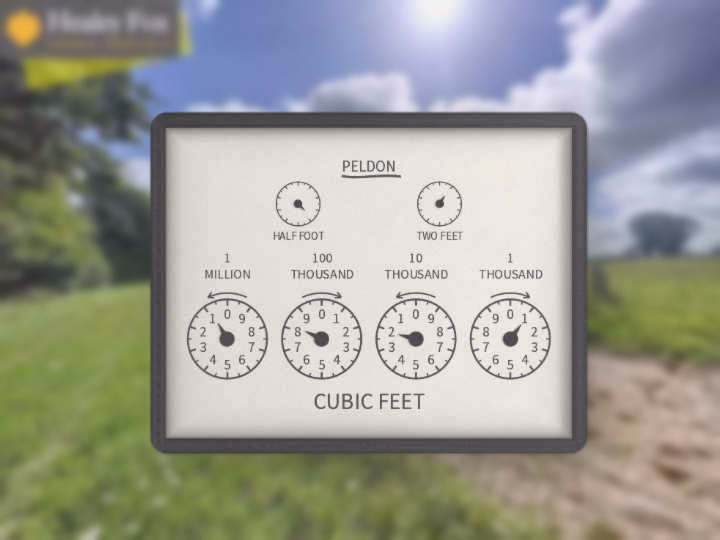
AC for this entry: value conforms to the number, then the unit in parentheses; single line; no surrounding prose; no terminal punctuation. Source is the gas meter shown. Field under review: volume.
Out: 82100 (ft³)
